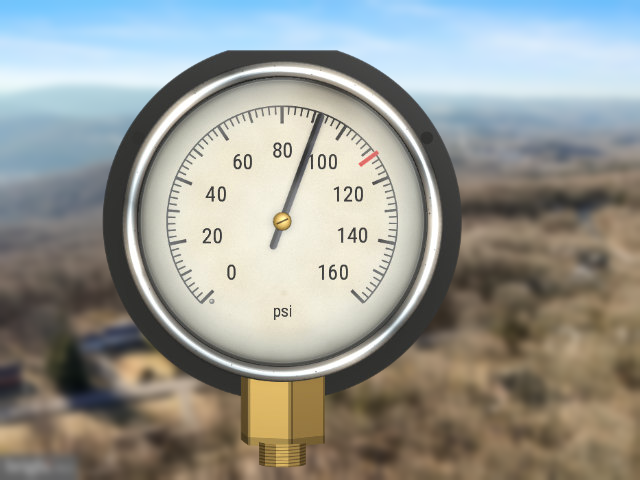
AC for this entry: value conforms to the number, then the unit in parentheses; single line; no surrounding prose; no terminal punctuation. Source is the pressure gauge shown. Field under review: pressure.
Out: 92 (psi)
